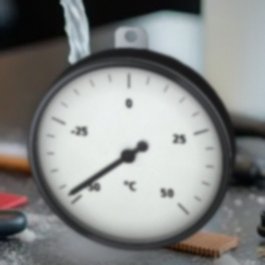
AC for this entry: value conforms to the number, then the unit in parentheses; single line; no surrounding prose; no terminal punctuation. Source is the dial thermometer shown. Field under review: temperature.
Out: -47.5 (°C)
